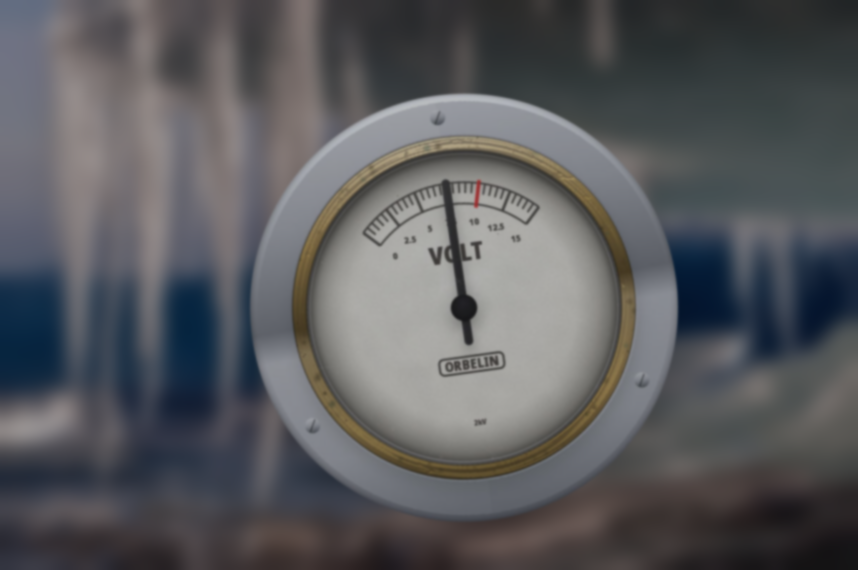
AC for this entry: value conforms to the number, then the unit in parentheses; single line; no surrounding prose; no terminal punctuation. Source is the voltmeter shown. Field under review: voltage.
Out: 7.5 (V)
